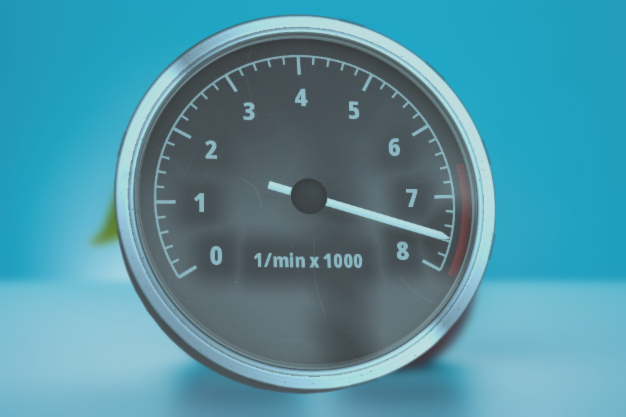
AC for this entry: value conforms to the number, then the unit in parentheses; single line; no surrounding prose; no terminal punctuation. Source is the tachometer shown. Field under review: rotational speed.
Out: 7600 (rpm)
